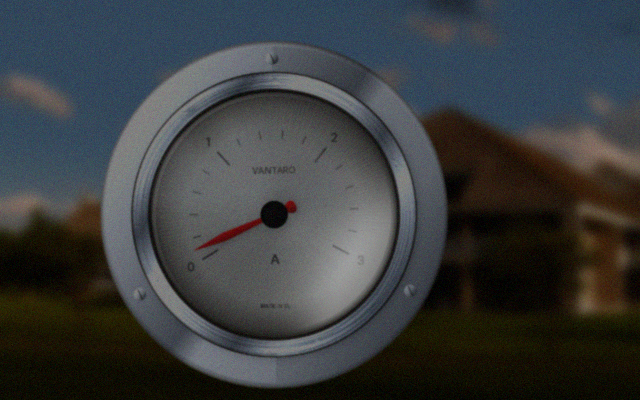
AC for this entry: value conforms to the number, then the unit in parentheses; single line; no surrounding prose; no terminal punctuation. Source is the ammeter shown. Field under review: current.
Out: 0.1 (A)
